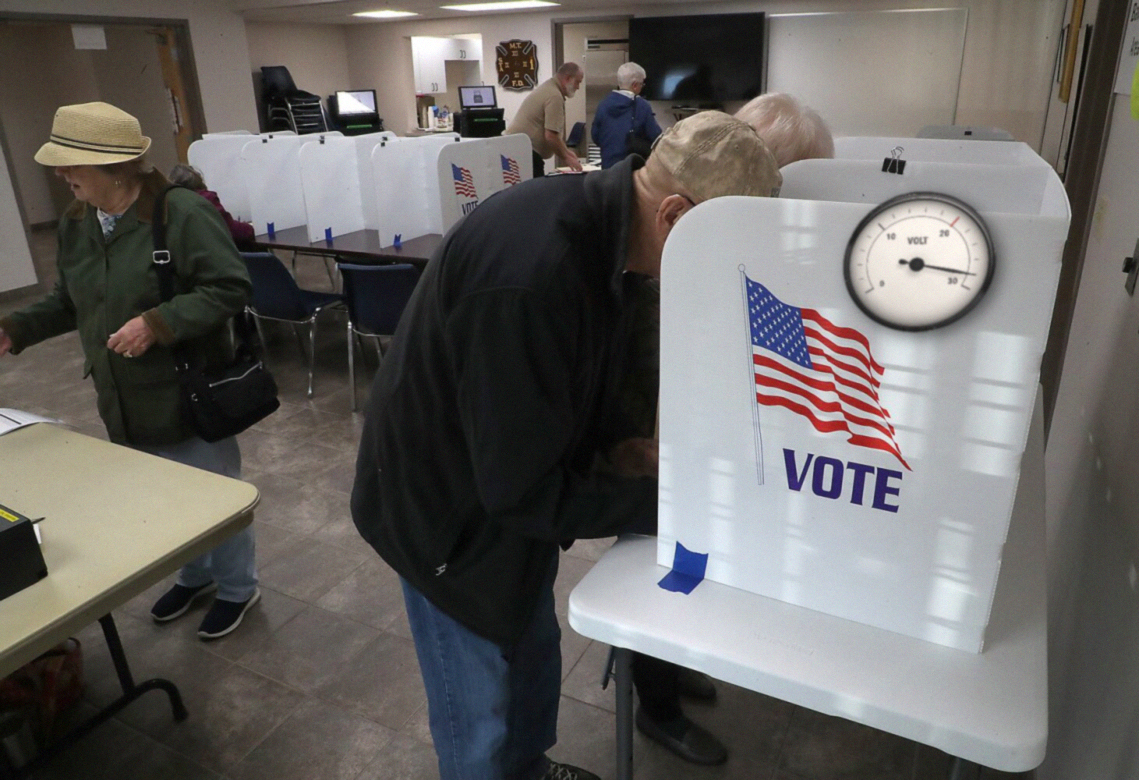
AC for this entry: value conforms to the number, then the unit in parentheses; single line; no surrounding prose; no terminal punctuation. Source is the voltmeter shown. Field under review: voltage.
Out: 28 (V)
